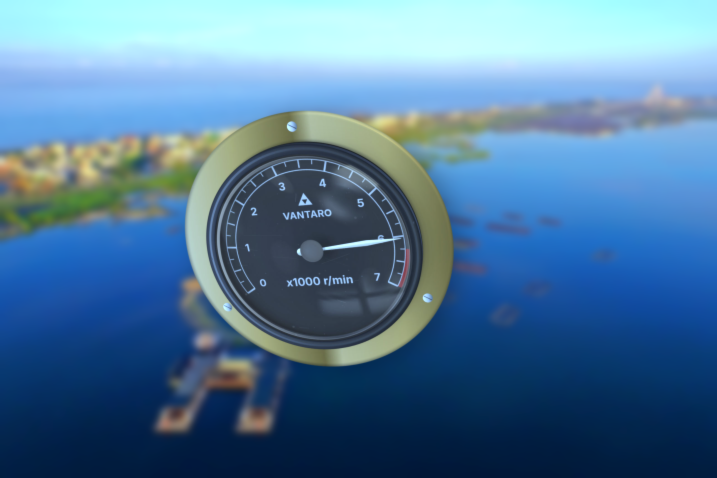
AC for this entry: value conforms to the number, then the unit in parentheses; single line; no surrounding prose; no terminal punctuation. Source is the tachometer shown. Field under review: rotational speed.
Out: 6000 (rpm)
